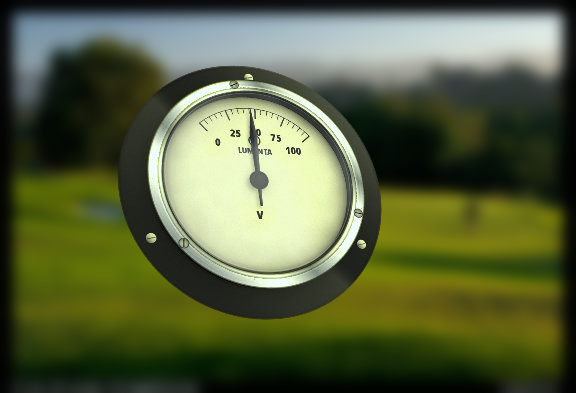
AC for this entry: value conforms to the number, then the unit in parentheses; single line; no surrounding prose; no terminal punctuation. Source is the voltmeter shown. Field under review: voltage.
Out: 45 (V)
